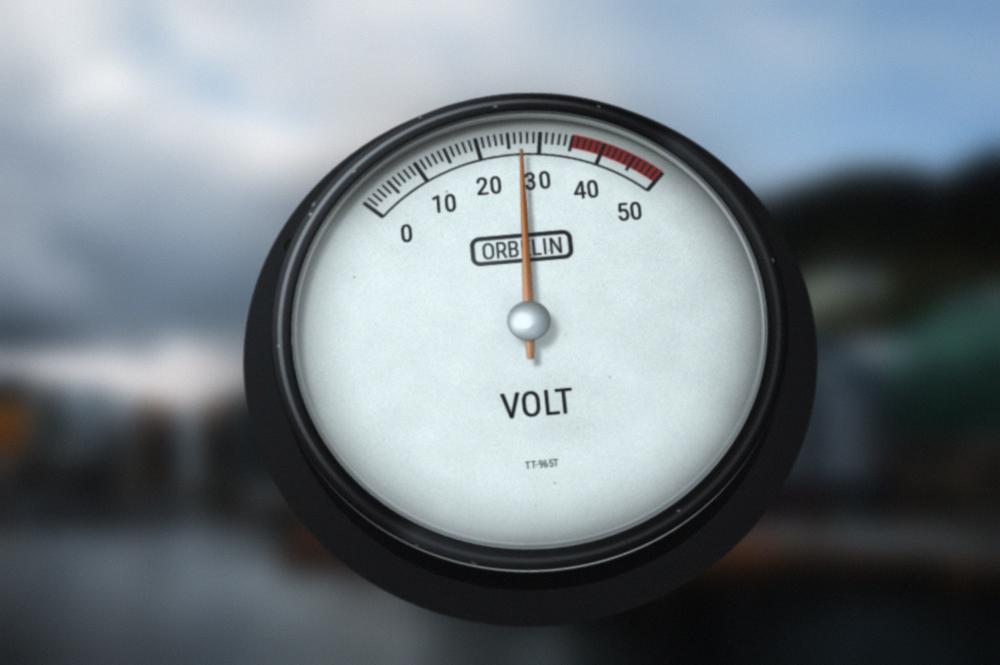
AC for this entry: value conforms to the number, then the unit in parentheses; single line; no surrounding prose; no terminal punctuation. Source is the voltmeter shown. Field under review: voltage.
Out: 27 (V)
